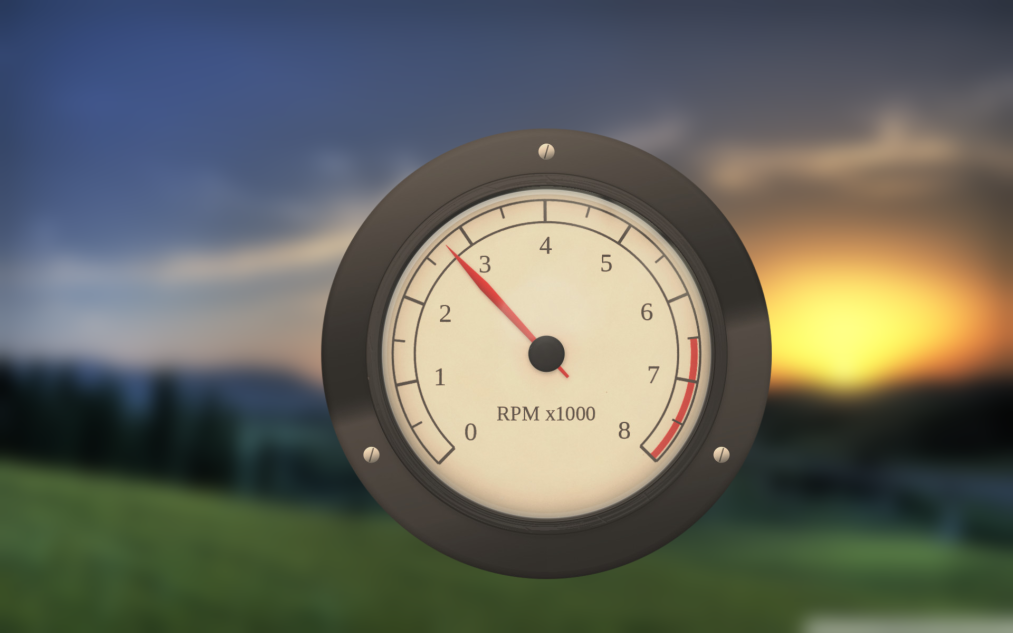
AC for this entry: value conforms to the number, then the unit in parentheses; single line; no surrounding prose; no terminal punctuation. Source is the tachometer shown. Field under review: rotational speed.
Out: 2750 (rpm)
